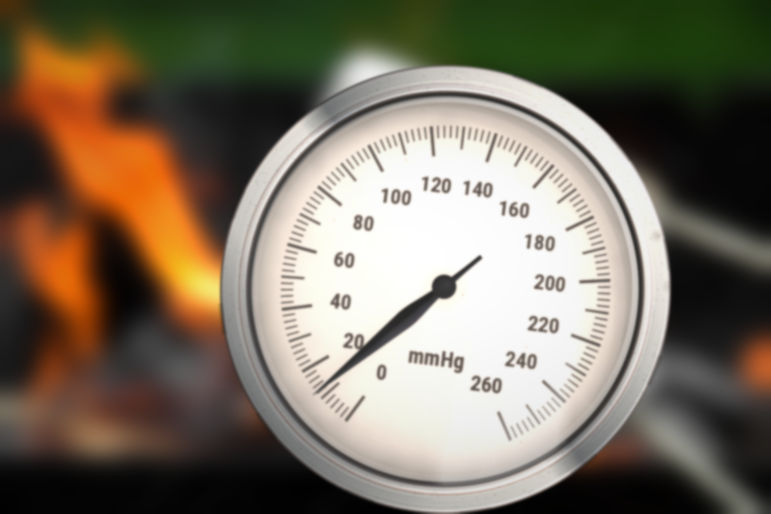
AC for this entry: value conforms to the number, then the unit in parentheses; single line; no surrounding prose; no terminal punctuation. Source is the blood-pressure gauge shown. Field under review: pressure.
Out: 12 (mmHg)
